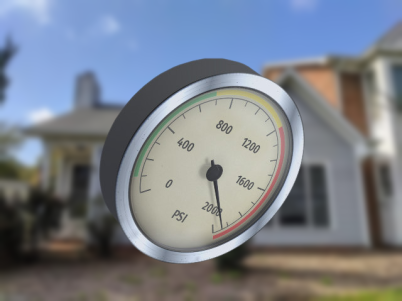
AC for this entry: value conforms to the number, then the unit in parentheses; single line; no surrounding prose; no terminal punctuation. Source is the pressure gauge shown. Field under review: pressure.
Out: 1950 (psi)
